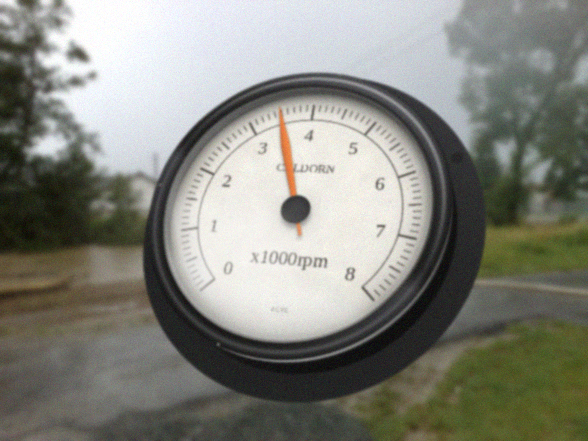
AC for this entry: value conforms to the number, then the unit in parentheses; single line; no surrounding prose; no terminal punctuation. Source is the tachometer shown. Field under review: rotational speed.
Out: 3500 (rpm)
